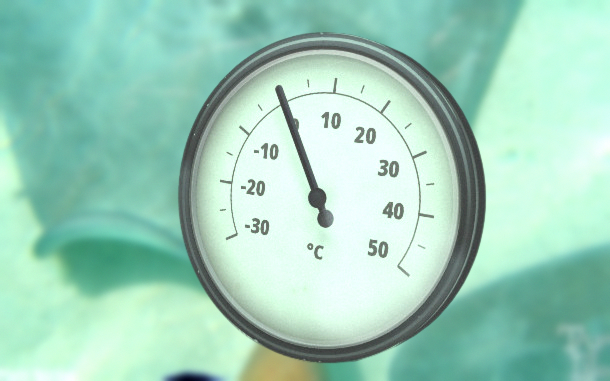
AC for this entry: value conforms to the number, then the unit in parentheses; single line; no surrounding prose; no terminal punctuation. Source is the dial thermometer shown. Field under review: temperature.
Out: 0 (°C)
